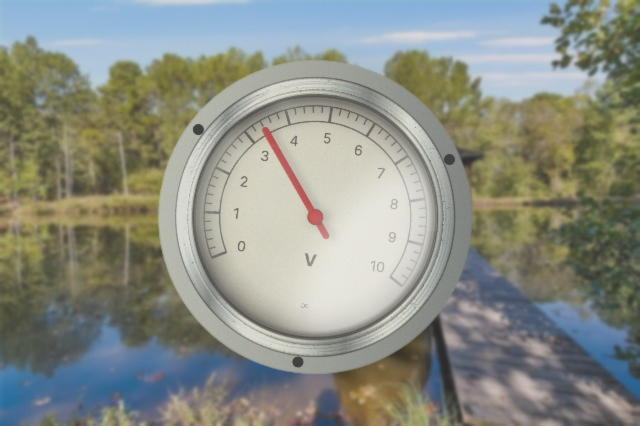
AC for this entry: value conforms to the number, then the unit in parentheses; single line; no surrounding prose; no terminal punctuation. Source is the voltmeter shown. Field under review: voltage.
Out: 3.4 (V)
